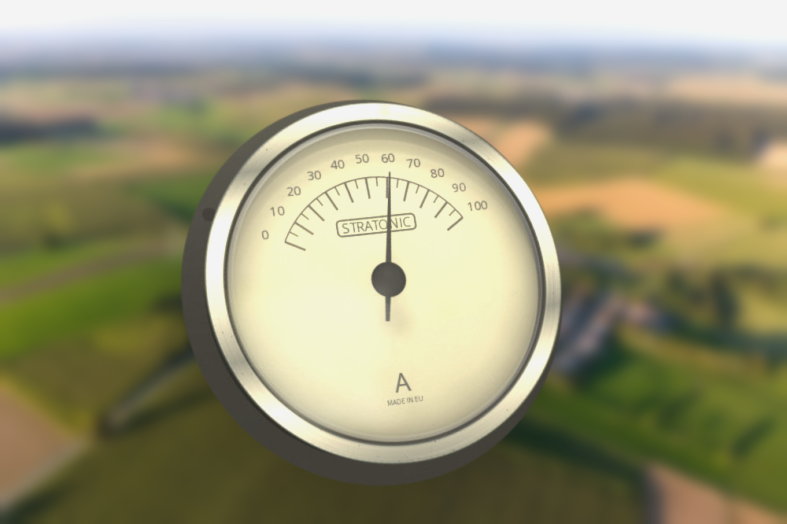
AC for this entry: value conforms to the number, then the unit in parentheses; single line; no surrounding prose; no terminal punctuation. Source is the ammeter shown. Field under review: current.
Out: 60 (A)
